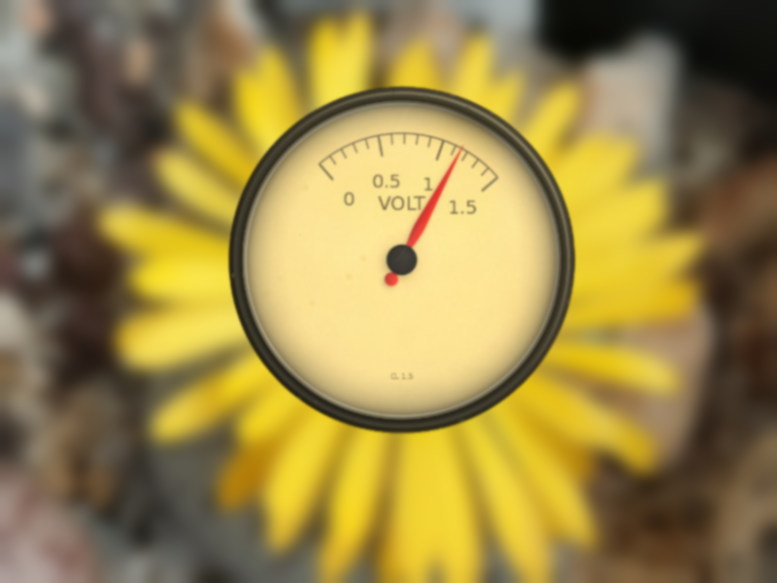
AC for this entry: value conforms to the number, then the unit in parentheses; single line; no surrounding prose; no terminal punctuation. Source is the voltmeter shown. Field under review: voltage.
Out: 1.15 (V)
